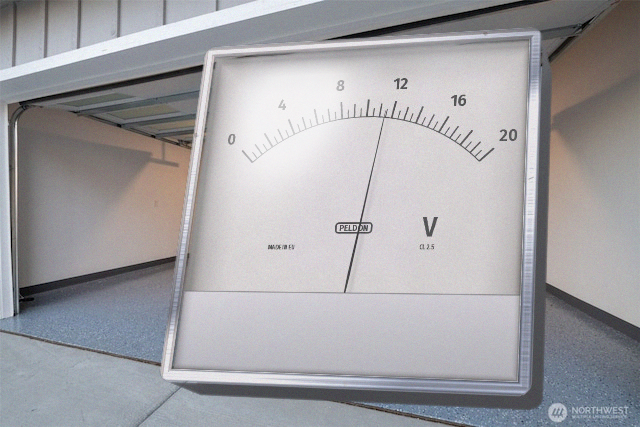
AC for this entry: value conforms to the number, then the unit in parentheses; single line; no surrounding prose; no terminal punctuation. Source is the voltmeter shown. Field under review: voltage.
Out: 11.5 (V)
